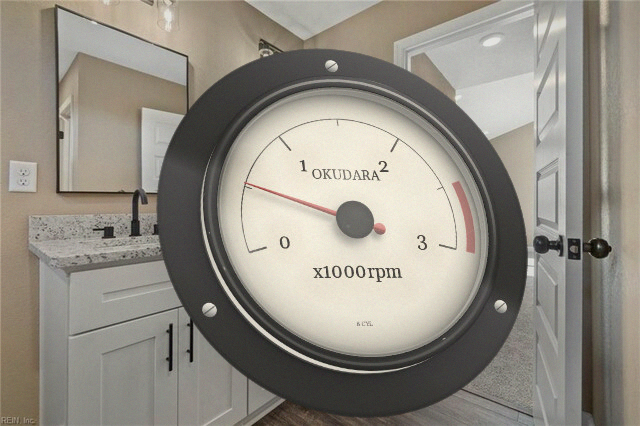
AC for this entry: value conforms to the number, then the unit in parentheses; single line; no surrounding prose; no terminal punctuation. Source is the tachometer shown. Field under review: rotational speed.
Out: 500 (rpm)
